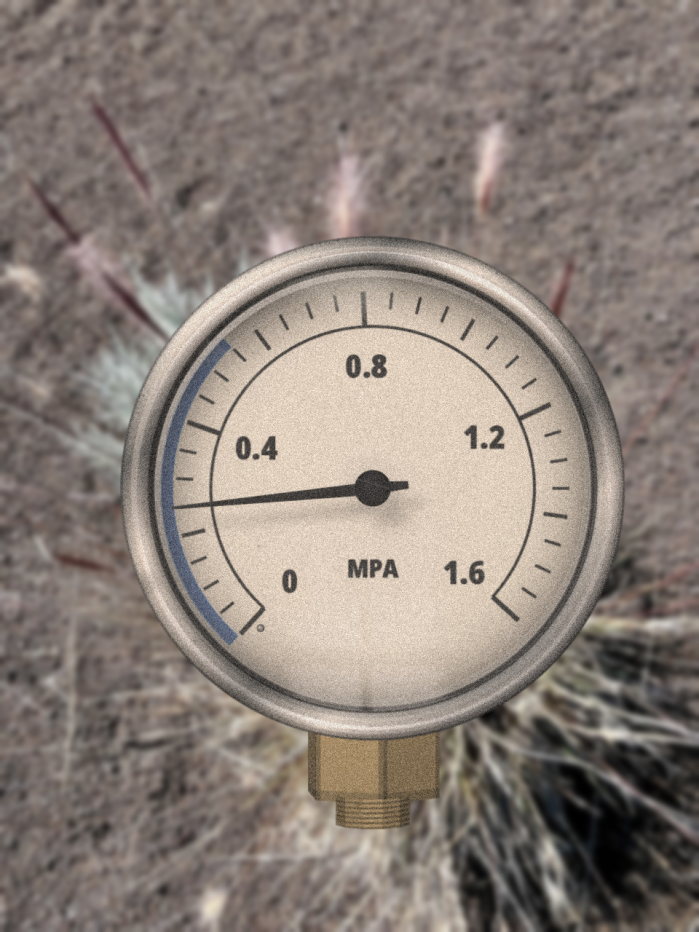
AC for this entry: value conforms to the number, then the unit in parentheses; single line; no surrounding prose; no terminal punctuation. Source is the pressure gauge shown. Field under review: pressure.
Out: 0.25 (MPa)
